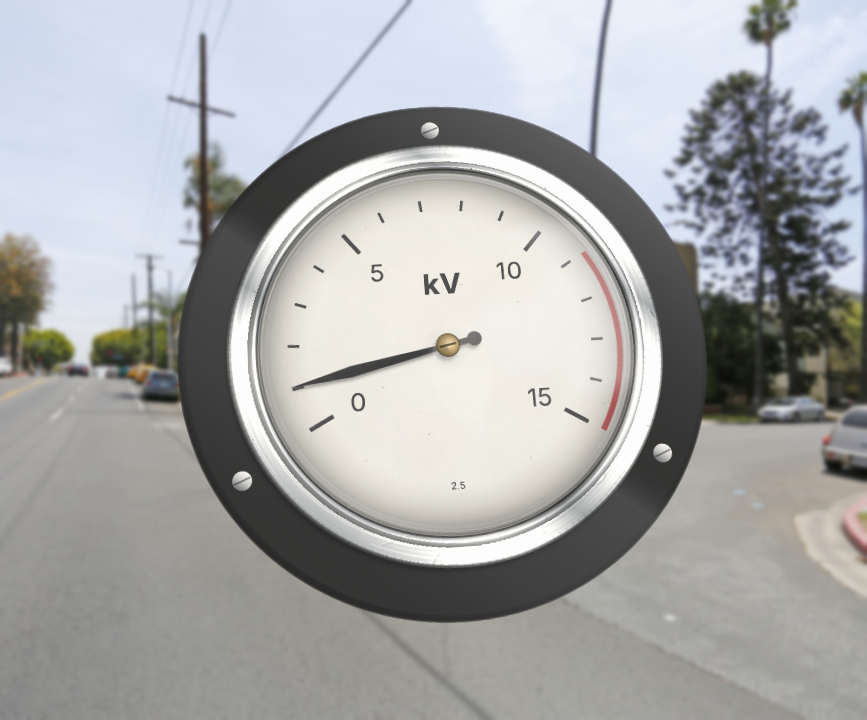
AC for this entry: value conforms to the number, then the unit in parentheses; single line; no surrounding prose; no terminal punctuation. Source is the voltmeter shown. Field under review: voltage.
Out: 1 (kV)
